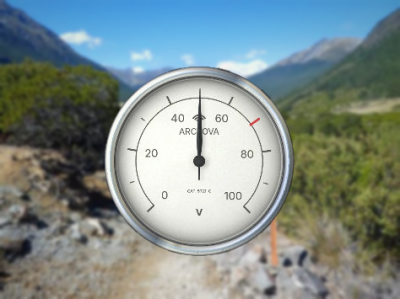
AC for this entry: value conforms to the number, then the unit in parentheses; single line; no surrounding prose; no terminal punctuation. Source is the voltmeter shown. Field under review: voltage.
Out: 50 (V)
